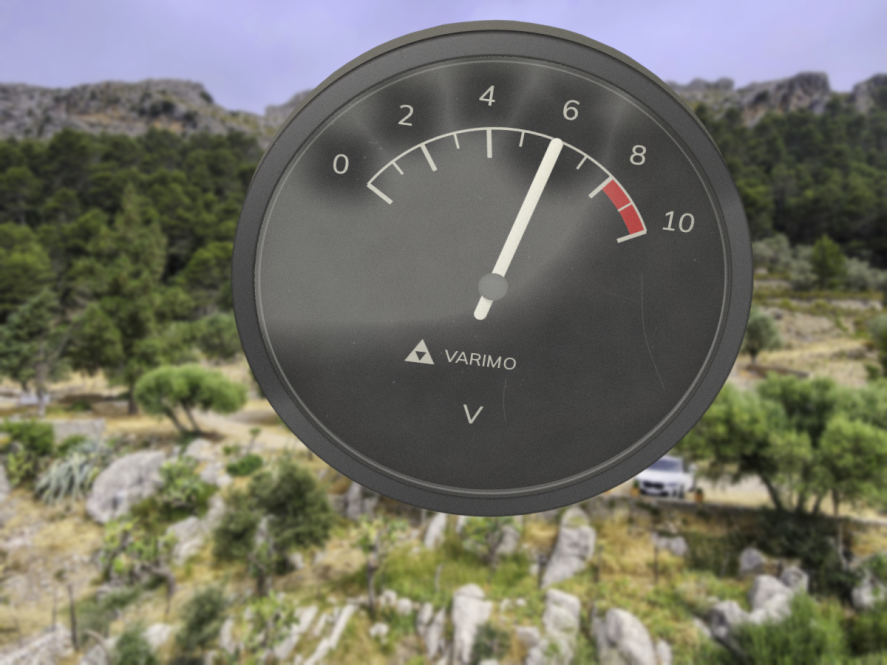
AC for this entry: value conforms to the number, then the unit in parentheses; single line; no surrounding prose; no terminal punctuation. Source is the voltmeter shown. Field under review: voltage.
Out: 6 (V)
